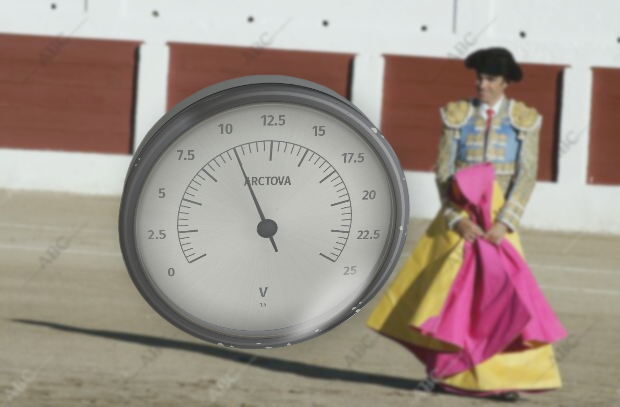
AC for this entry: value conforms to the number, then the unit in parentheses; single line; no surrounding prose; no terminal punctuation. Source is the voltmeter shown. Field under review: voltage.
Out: 10 (V)
